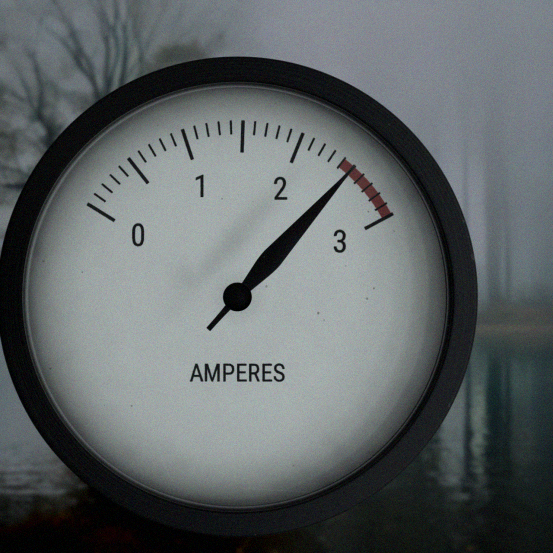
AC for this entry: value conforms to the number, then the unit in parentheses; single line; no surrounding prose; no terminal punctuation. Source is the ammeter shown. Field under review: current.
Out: 2.5 (A)
